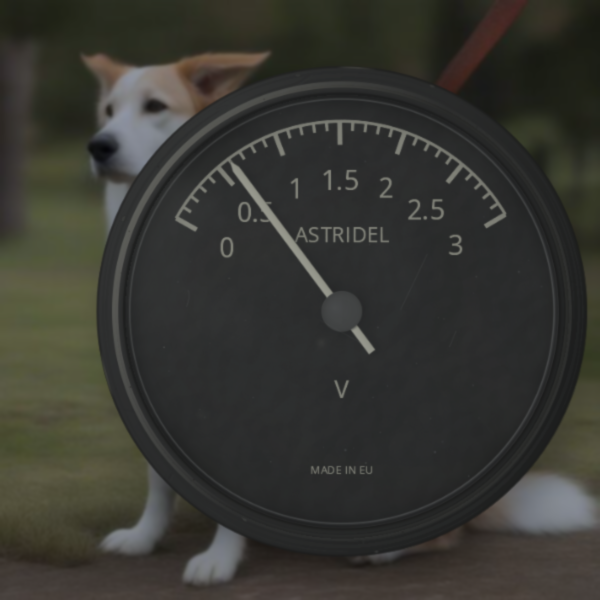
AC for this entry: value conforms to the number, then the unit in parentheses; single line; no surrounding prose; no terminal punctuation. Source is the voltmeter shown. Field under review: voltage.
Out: 0.6 (V)
